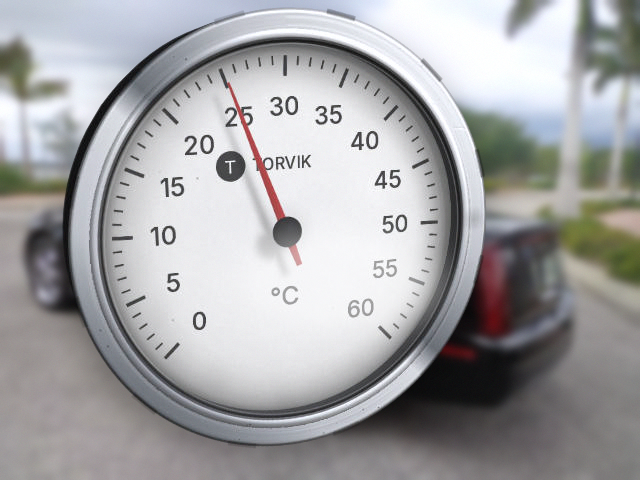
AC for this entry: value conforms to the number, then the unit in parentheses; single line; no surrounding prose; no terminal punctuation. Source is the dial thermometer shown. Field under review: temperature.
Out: 25 (°C)
